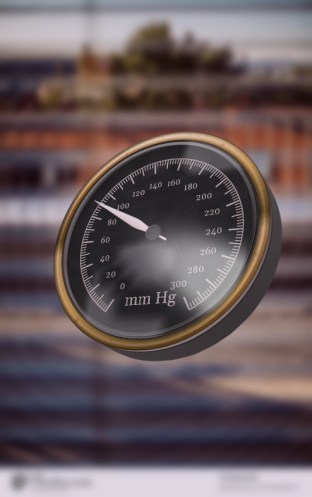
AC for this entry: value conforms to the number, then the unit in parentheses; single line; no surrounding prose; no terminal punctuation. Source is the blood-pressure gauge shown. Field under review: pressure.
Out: 90 (mmHg)
